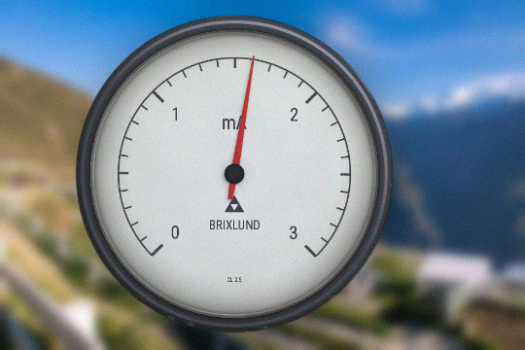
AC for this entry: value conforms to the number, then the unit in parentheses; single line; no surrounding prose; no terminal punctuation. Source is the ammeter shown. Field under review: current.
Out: 1.6 (mA)
